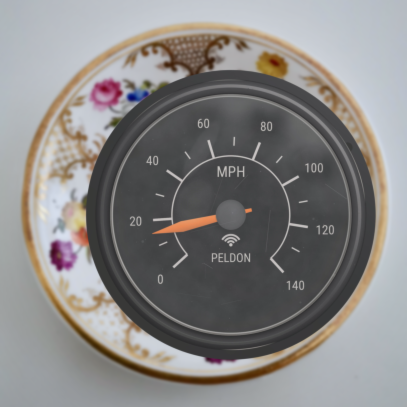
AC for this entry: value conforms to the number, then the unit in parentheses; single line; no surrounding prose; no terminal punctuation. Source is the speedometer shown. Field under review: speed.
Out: 15 (mph)
